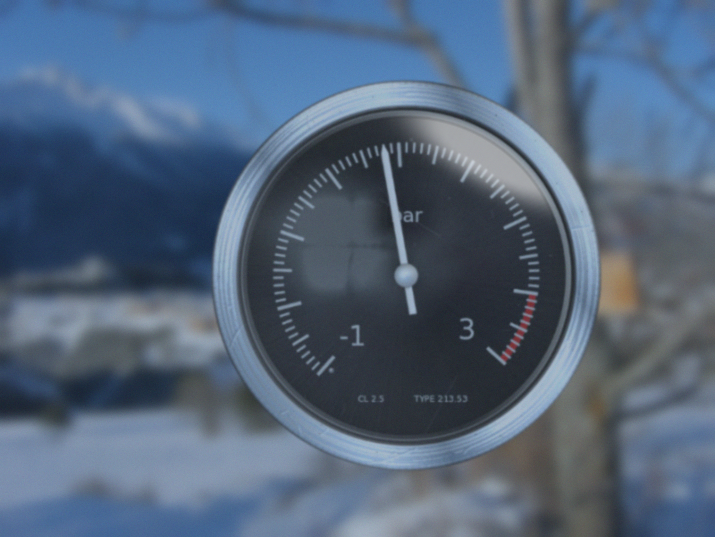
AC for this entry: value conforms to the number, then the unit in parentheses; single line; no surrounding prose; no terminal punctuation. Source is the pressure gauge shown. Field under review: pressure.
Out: 0.9 (bar)
